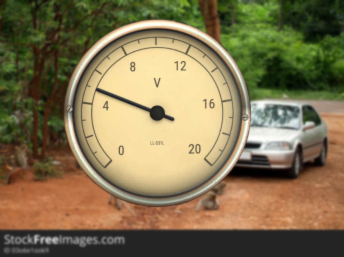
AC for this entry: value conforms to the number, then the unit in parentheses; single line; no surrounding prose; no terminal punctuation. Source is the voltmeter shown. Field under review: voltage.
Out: 5 (V)
